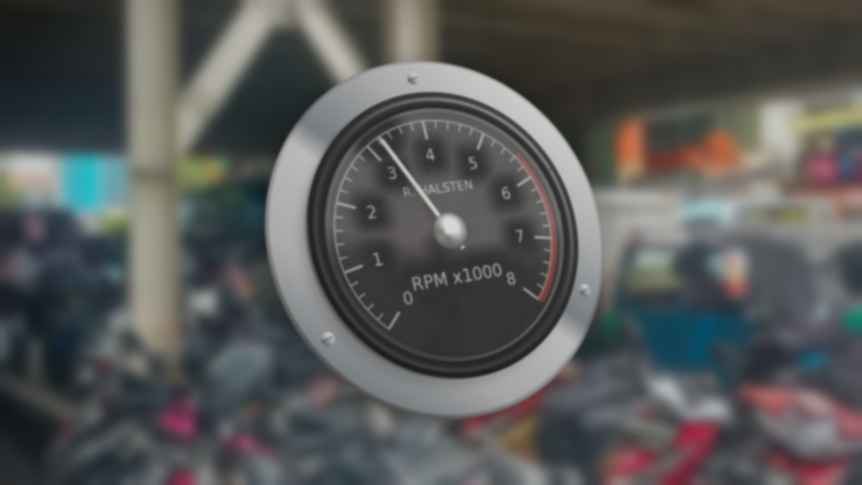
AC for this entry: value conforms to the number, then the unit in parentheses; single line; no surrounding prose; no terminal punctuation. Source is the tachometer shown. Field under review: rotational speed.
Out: 3200 (rpm)
